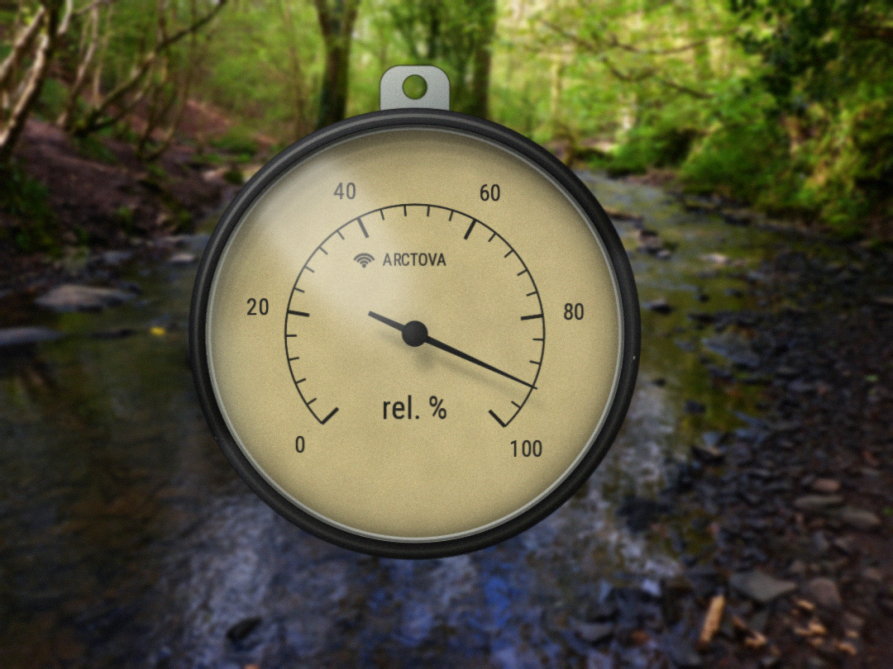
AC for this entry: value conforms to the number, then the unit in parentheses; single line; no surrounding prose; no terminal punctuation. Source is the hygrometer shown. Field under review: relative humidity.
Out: 92 (%)
